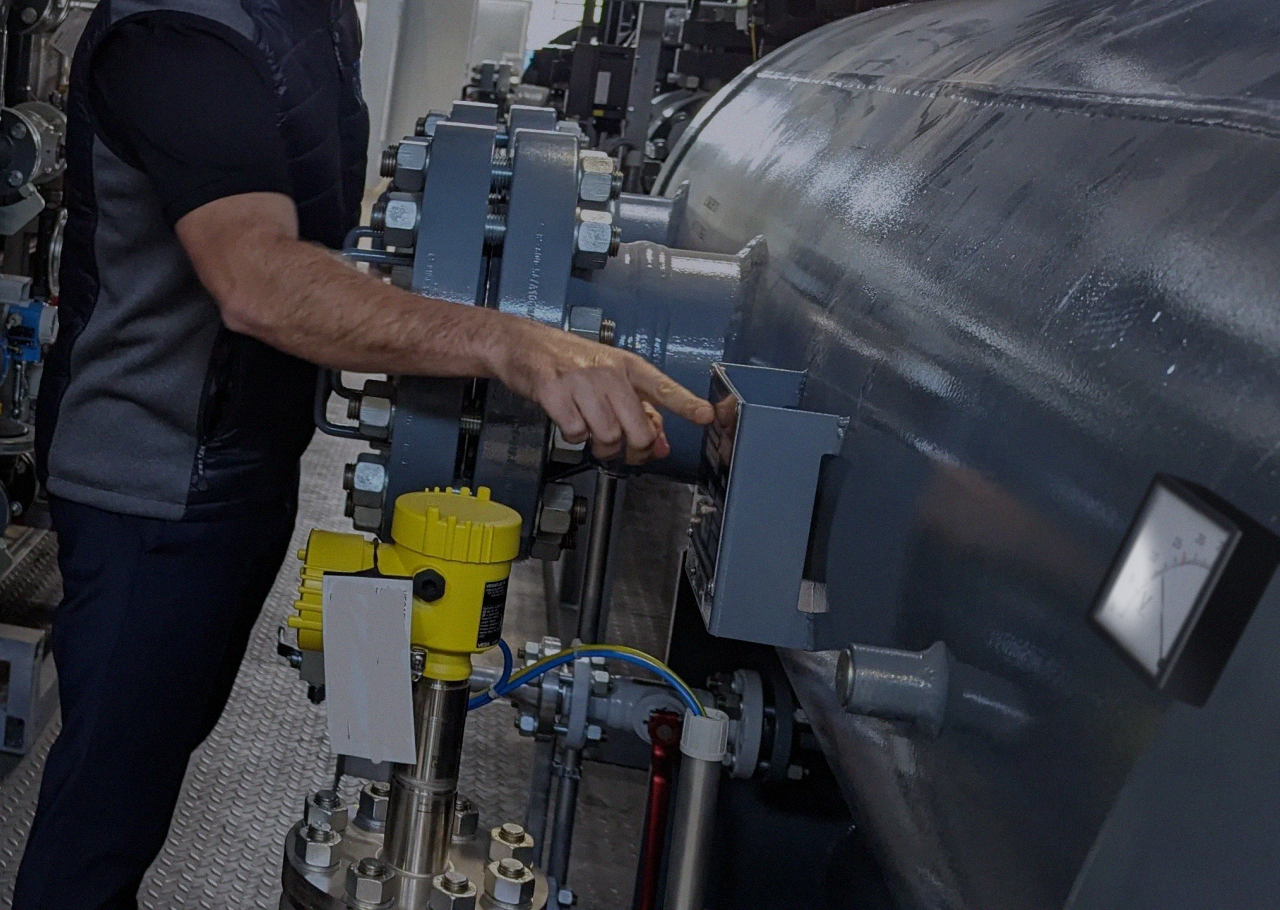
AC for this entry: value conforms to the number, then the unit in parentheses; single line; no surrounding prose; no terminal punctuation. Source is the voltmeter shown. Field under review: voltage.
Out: 12.5 (V)
